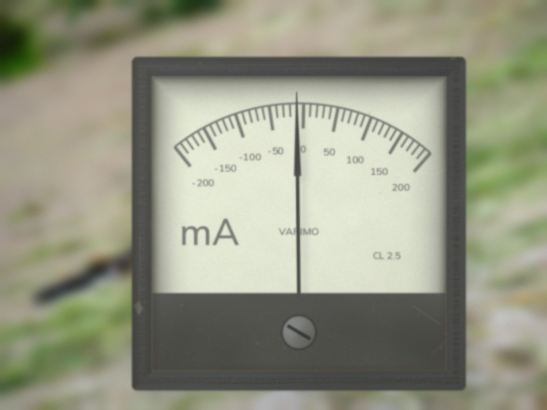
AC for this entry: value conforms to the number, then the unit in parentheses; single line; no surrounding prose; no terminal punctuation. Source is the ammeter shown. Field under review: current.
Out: -10 (mA)
